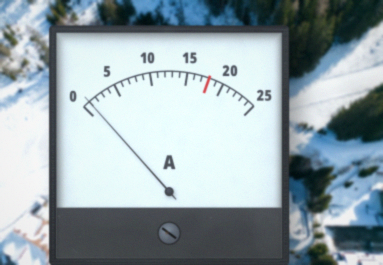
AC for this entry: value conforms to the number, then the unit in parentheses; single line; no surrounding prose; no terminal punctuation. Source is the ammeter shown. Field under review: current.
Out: 1 (A)
